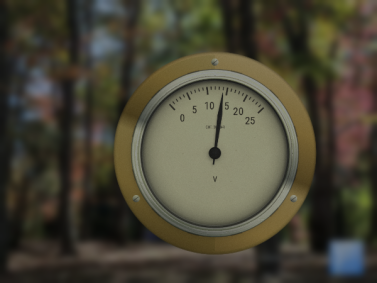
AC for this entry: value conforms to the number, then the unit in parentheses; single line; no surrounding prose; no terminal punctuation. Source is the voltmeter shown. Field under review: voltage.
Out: 14 (V)
